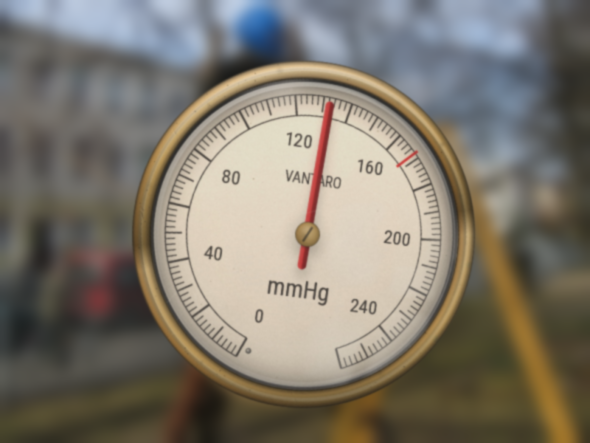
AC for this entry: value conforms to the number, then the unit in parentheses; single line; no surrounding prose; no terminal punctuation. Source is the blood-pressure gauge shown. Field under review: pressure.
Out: 132 (mmHg)
